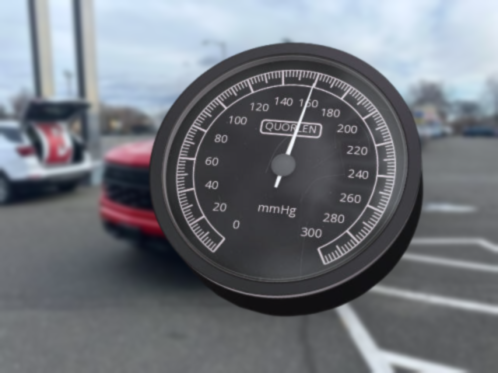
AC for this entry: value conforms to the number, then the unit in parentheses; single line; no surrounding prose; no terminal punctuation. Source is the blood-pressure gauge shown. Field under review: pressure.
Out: 160 (mmHg)
